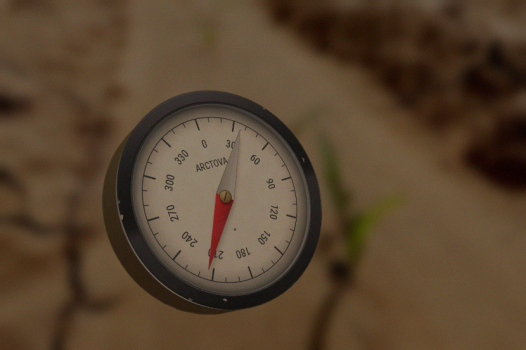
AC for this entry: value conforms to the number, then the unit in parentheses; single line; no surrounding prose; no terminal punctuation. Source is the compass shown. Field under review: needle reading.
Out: 215 (°)
